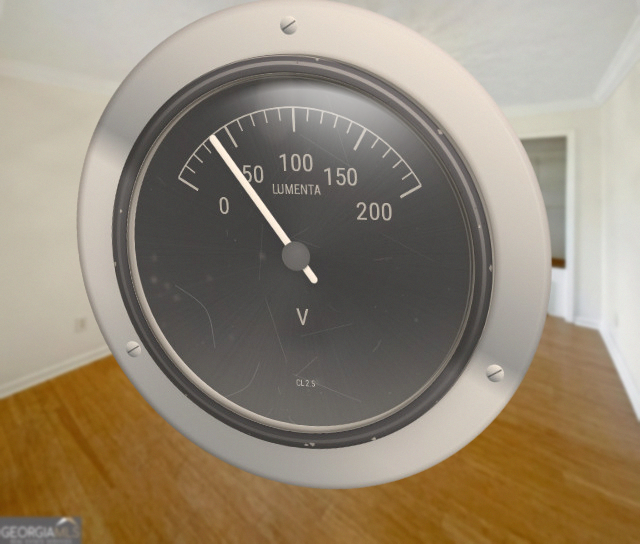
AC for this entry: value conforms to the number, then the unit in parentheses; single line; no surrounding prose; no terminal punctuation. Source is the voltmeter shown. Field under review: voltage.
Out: 40 (V)
